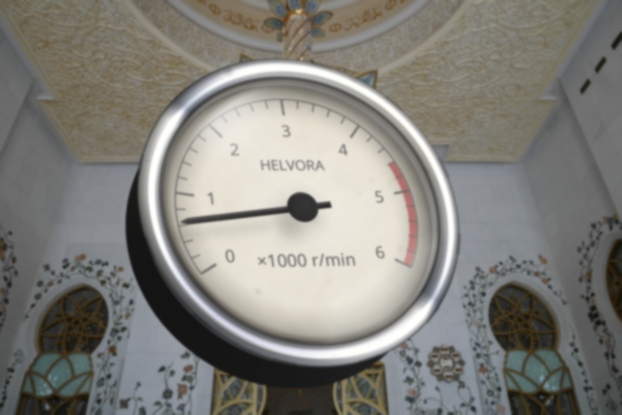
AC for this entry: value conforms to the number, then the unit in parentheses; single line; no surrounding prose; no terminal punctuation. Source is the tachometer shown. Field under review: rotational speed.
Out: 600 (rpm)
